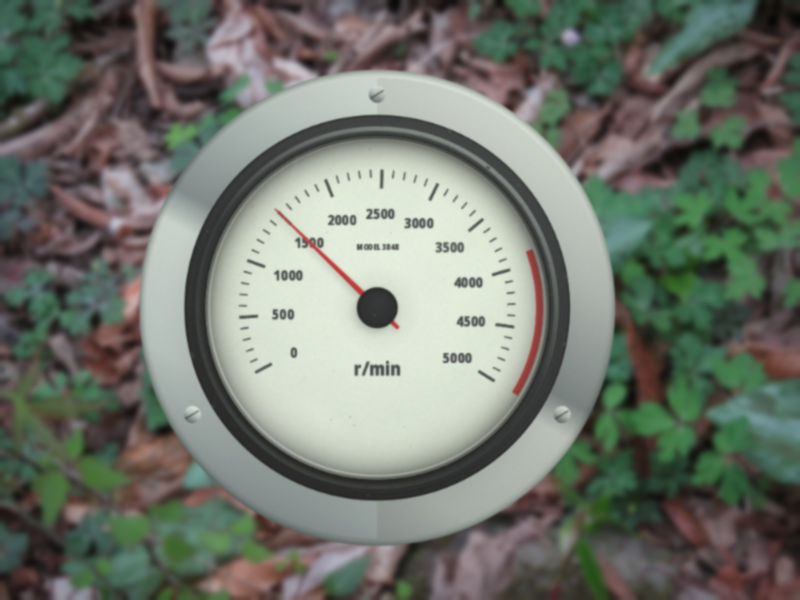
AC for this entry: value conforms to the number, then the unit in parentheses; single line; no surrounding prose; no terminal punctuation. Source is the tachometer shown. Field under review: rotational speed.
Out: 1500 (rpm)
